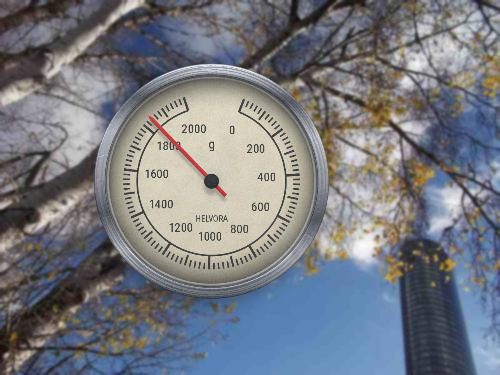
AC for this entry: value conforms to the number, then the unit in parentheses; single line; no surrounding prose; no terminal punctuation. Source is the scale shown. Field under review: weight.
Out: 1840 (g)
